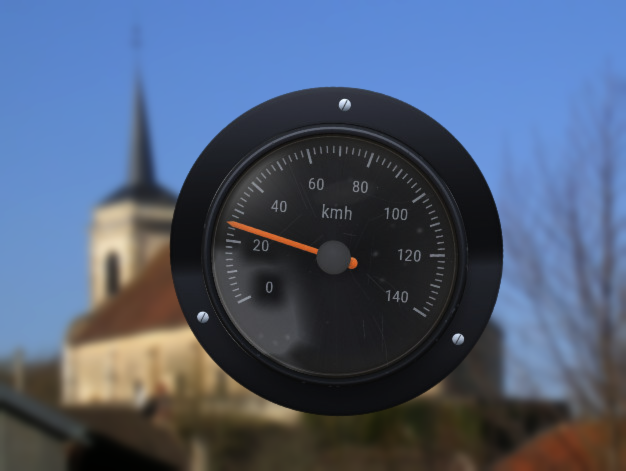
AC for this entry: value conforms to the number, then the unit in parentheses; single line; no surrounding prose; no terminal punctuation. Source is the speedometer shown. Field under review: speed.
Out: 26 (km/h)
